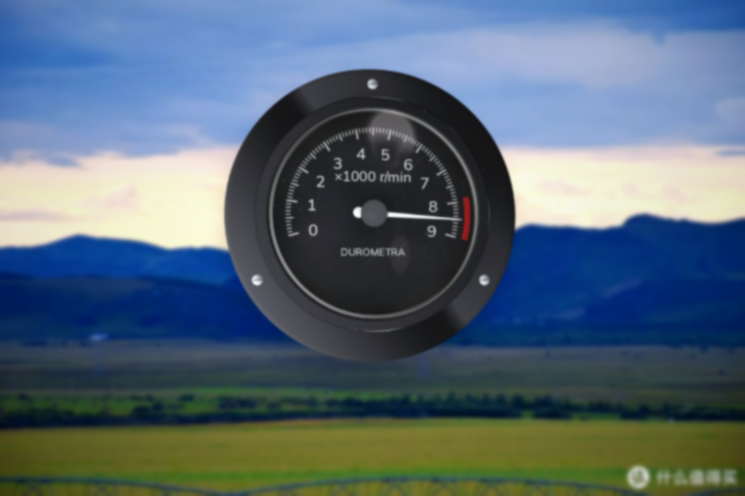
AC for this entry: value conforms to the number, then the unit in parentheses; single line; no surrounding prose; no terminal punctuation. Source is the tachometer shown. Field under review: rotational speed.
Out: 8500 (rpm)
